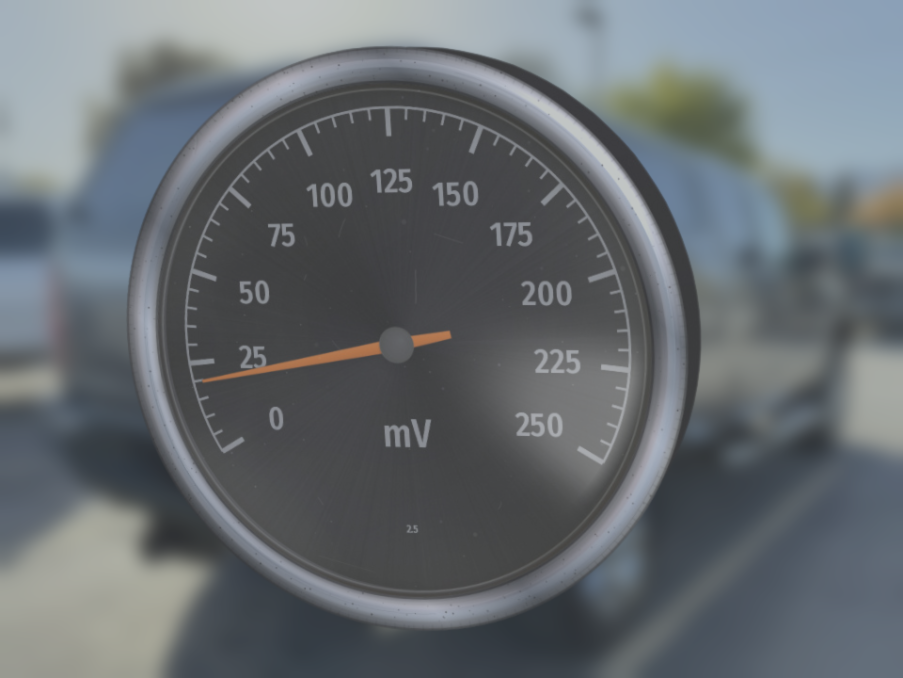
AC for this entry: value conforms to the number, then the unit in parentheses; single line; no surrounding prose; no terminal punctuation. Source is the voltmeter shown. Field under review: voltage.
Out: 20 (mV)
